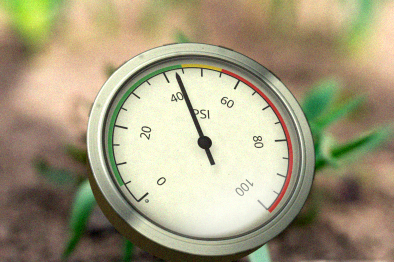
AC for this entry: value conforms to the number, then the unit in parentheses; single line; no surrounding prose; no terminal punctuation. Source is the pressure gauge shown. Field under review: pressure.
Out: 42.5 (psi)
